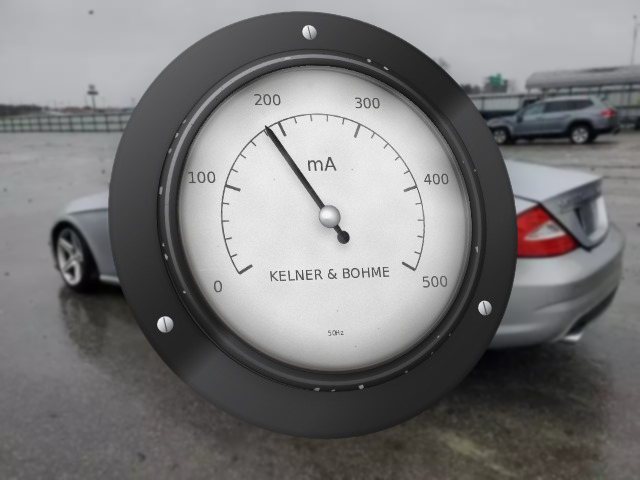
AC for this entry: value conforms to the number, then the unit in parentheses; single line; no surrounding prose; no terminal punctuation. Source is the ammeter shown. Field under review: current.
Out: 180 (mA)
